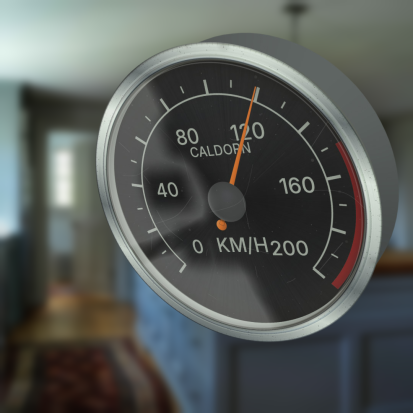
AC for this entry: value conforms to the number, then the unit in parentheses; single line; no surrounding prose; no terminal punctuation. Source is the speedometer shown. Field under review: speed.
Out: 120 (km/h)
